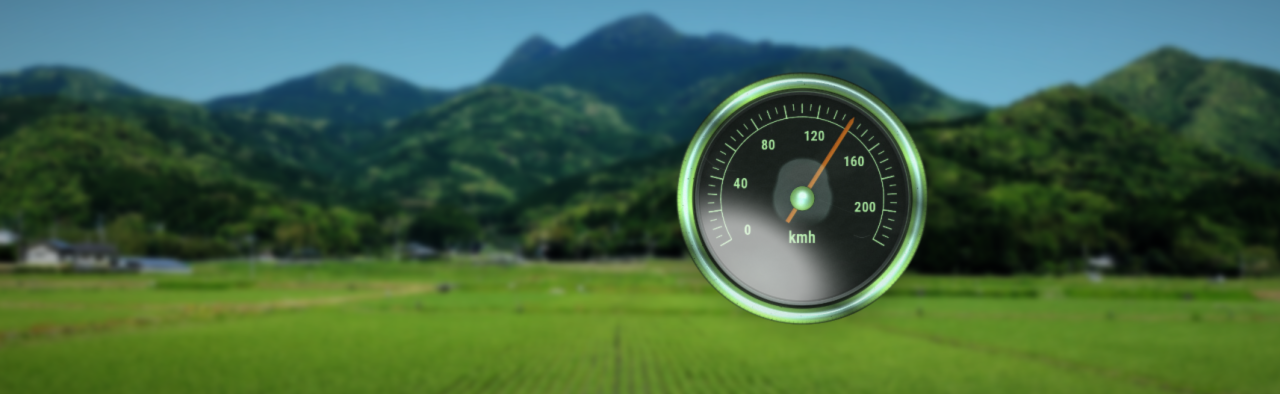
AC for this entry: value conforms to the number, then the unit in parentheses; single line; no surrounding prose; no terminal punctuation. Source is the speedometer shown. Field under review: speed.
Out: 140 (km/h)
